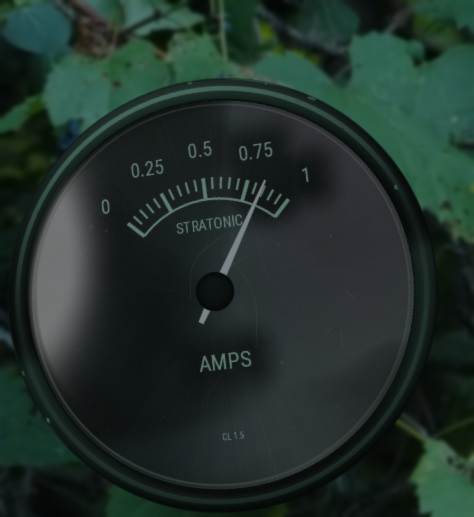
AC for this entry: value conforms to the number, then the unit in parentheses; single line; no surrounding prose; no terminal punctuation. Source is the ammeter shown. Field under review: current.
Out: 0.85 (A)
